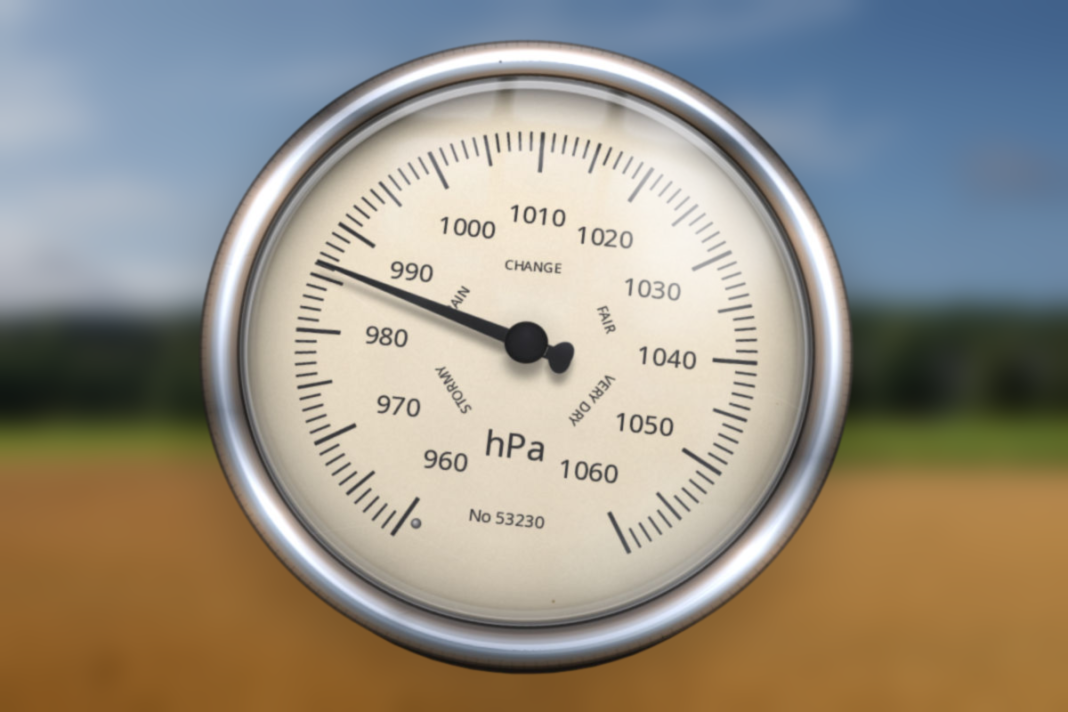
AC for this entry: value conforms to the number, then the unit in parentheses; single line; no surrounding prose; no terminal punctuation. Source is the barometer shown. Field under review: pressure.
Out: 986 (hPa)
